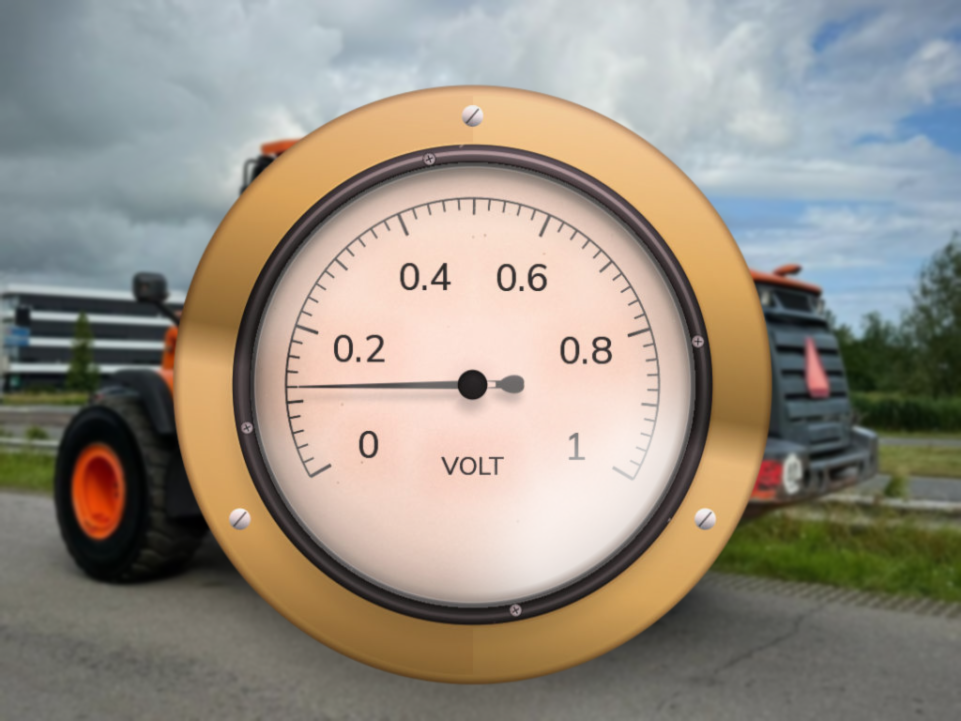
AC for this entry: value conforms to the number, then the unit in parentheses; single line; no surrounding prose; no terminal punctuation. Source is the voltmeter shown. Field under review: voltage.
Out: 0.12 (V)
